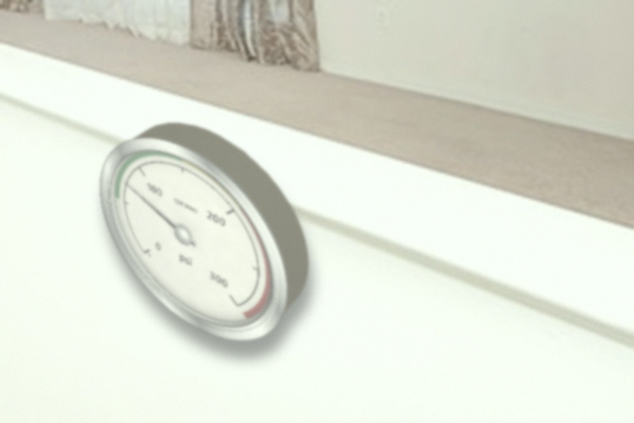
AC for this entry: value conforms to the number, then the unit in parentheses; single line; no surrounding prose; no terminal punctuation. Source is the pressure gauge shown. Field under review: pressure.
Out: 75 (psi)
